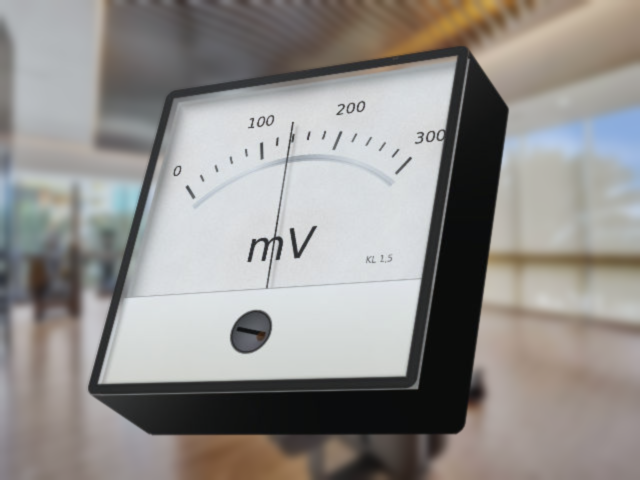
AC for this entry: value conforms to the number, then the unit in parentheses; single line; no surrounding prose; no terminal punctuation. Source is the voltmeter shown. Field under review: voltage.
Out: 140 (mV)
